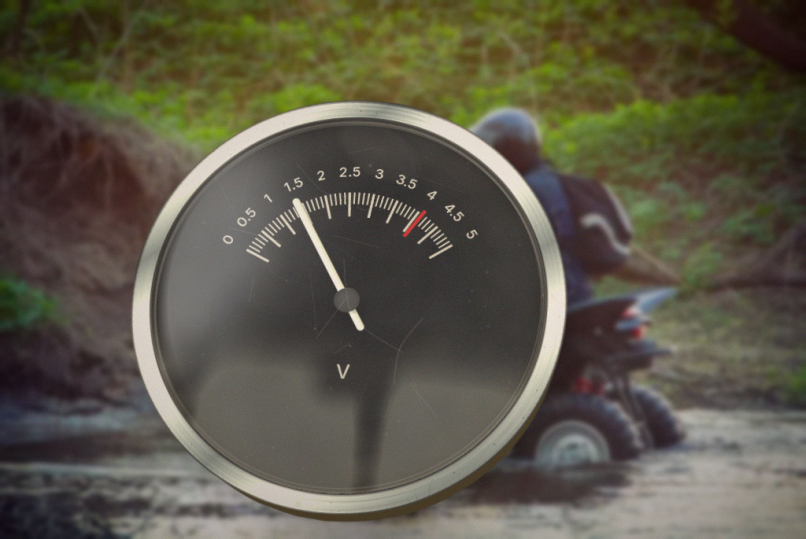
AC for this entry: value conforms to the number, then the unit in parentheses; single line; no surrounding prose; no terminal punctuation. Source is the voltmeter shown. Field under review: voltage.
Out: 1.4 (V)
